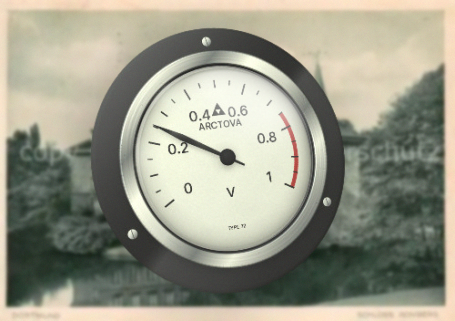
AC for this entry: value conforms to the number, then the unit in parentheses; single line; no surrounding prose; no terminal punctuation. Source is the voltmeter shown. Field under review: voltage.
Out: 0.25 (V)
